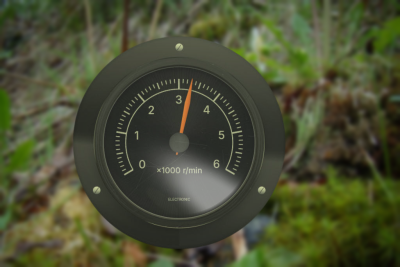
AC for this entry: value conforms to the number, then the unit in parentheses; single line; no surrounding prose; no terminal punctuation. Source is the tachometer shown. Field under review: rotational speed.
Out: 3300 (rpm)
